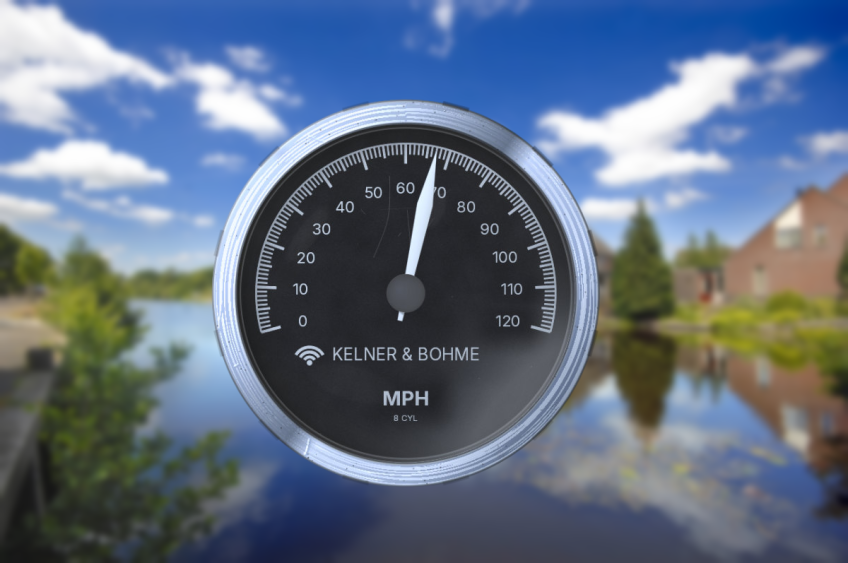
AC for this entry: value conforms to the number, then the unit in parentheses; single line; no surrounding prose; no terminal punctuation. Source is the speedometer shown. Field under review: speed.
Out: 67 (mph)
